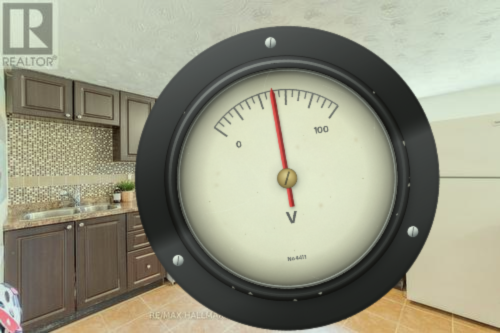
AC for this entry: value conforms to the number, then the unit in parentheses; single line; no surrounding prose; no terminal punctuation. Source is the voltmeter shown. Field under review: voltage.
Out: 50 (V)
